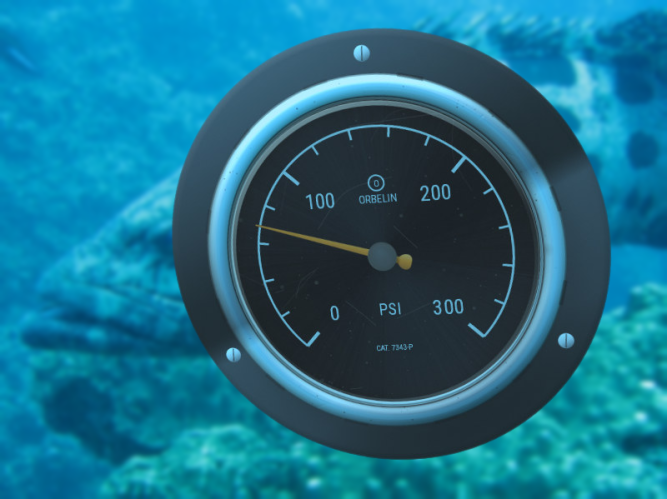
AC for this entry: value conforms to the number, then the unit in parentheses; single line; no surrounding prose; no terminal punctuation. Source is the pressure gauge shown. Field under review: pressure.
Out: 70 (psi)
